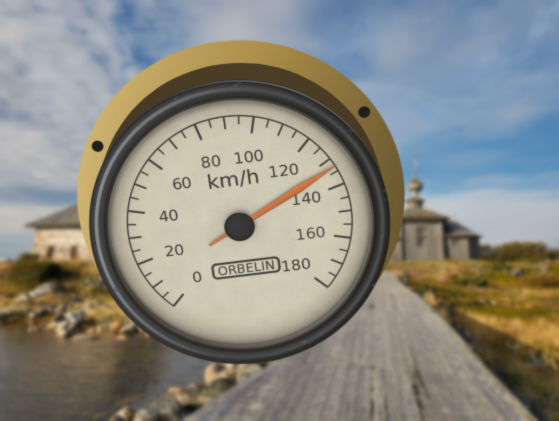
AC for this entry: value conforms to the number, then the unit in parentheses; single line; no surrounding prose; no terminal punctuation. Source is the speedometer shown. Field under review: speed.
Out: 132.5 (km/h)
